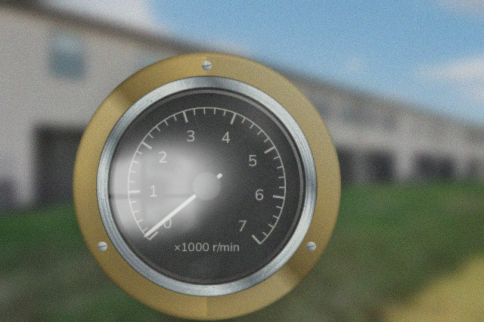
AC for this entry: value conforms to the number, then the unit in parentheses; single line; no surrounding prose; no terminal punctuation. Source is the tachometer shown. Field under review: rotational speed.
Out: 100 (rpm)
